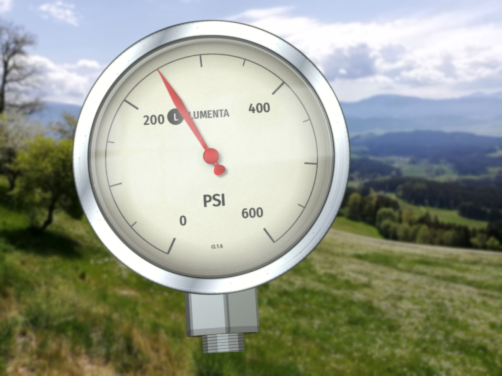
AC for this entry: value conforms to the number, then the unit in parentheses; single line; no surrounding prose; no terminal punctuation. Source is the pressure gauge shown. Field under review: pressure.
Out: 250 (psi)
